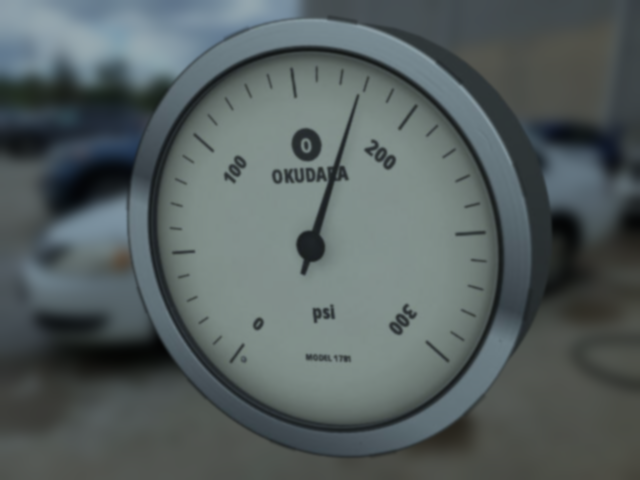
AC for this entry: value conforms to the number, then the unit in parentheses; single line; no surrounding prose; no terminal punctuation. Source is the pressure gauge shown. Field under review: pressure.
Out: 180 (psi)
